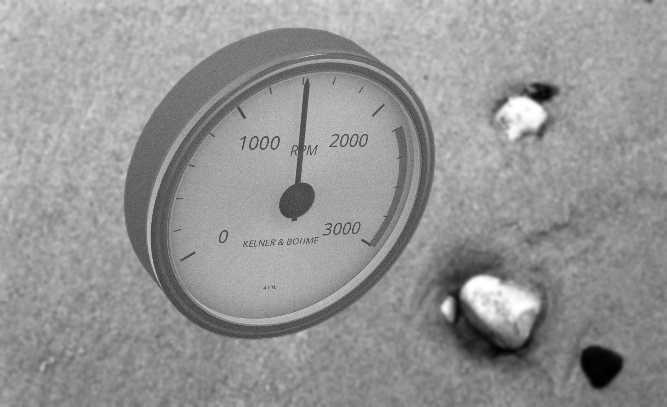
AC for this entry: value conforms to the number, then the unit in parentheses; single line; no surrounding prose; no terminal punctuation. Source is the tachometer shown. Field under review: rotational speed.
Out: 1400 (rpm)
